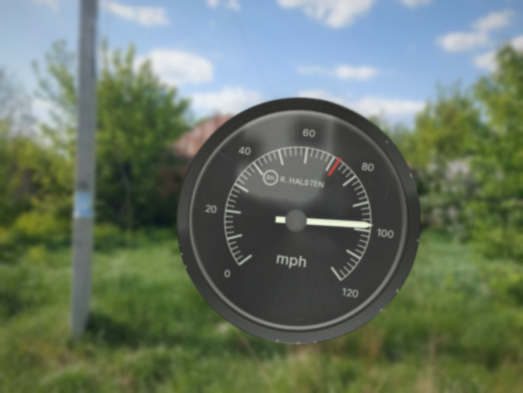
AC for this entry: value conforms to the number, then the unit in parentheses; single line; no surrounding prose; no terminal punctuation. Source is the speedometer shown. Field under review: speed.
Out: 98 (mph)
